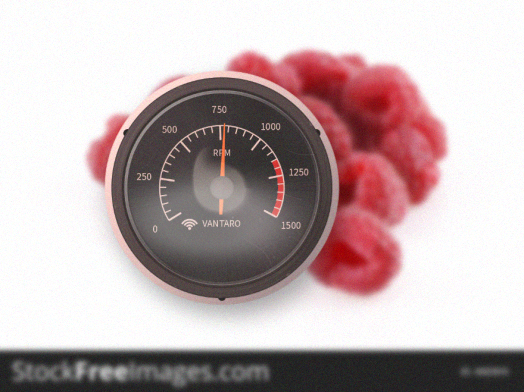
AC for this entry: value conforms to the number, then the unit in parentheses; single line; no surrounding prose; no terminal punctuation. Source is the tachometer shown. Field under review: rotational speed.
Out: 775 (rpm)
